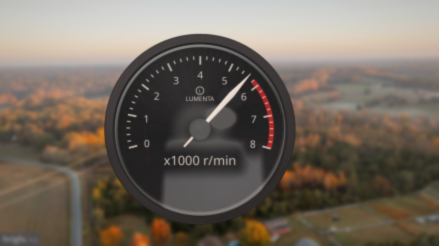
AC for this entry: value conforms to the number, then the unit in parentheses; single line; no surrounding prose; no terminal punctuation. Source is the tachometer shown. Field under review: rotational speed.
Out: 5600 (rpm)
